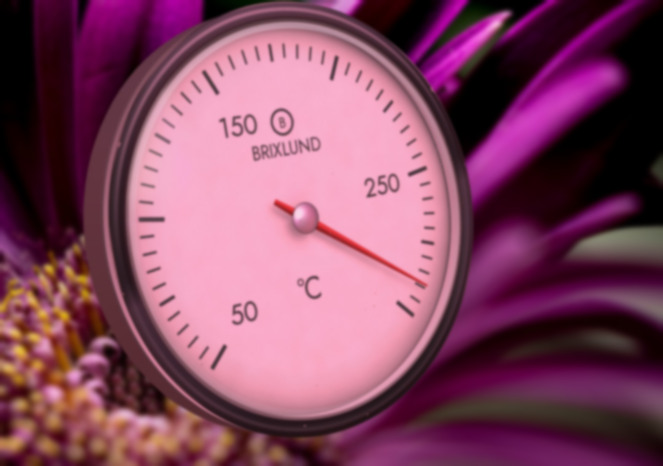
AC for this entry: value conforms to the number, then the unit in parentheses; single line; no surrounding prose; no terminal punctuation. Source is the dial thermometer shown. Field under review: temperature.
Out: 290 (°C)
